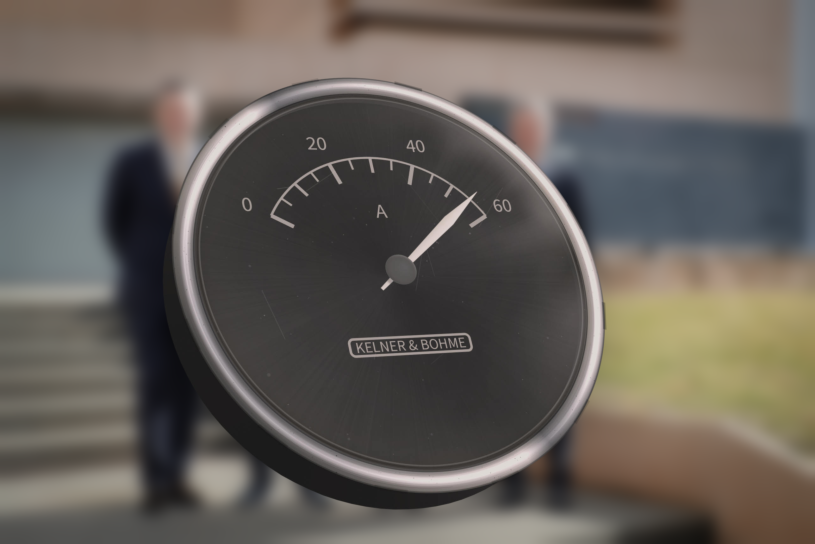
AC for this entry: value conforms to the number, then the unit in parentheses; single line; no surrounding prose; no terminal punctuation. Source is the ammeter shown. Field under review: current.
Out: 55 (A)
